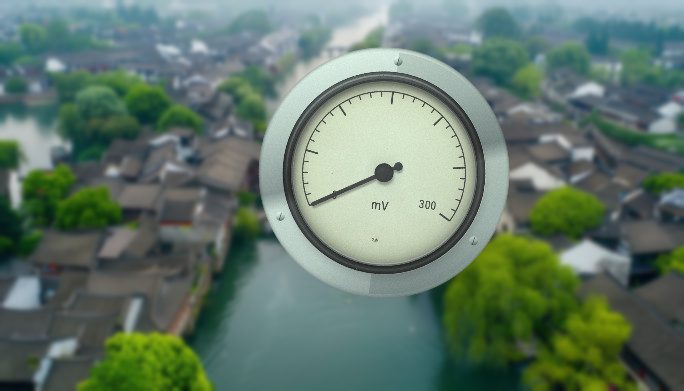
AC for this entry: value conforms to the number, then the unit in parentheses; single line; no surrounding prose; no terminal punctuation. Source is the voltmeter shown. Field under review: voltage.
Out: 0 (mV)
